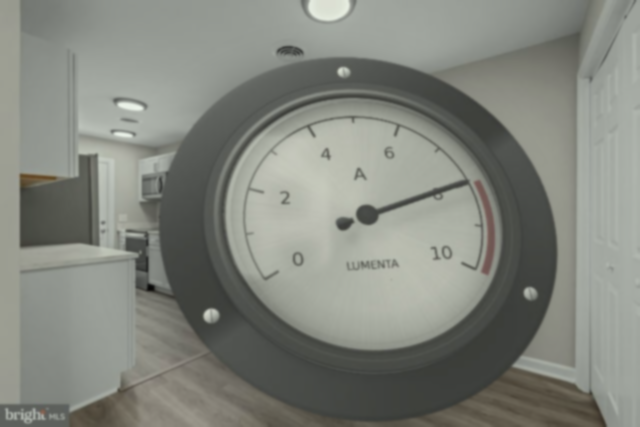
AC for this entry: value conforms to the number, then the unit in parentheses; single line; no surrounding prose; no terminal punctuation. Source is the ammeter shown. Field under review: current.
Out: 8 (A)
